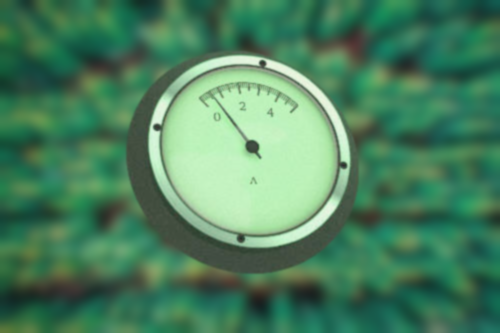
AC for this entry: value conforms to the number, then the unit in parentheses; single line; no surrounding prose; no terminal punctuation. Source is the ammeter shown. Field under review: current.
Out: 0.5 (A)
